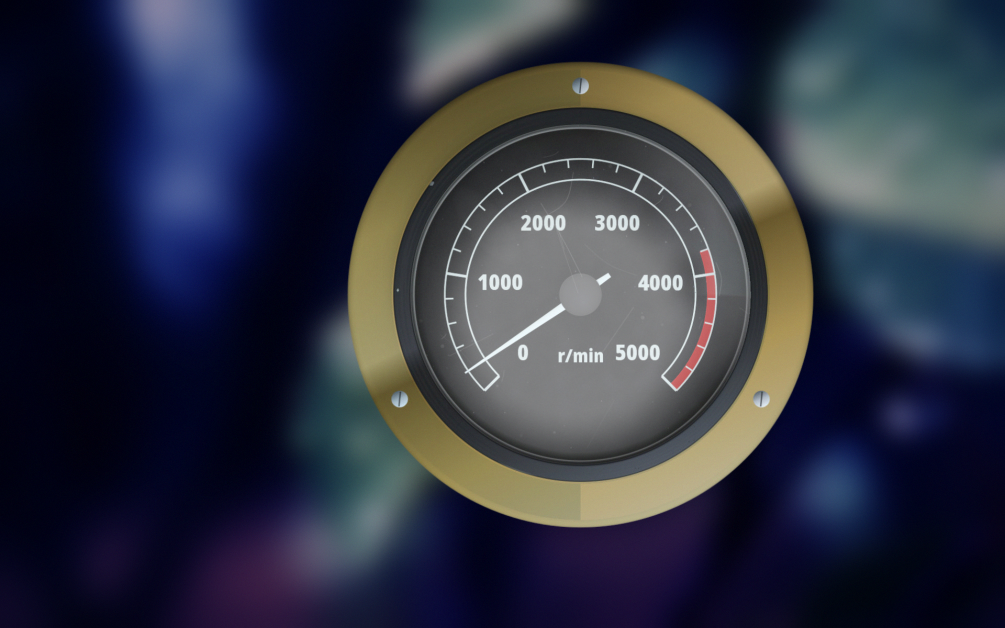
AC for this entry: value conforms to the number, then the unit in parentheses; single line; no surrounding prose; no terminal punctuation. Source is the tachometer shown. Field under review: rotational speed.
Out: 200 (rpm)
